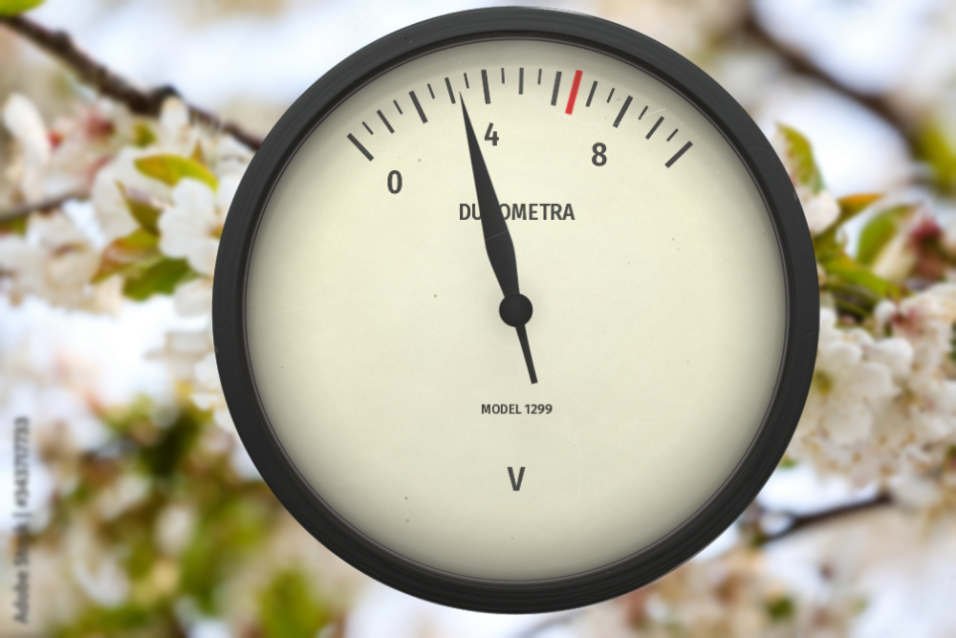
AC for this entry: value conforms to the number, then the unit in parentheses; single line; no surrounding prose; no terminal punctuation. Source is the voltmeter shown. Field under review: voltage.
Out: 3.25 (V)
